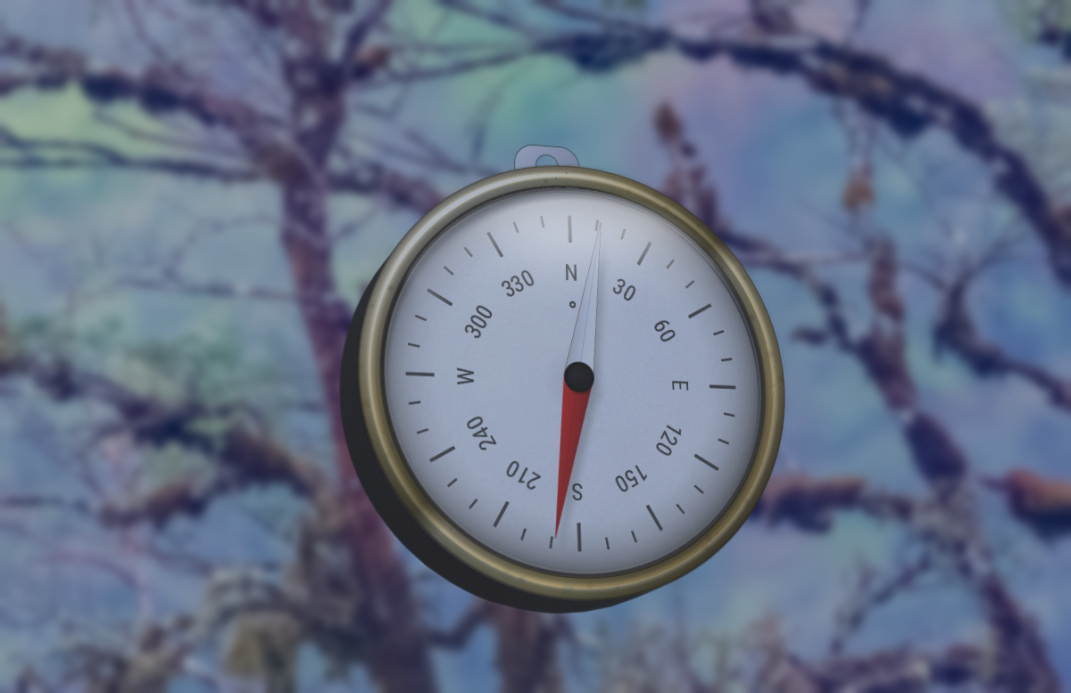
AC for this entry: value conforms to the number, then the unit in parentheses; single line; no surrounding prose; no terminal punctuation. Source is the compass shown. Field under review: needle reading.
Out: 190 (°)
